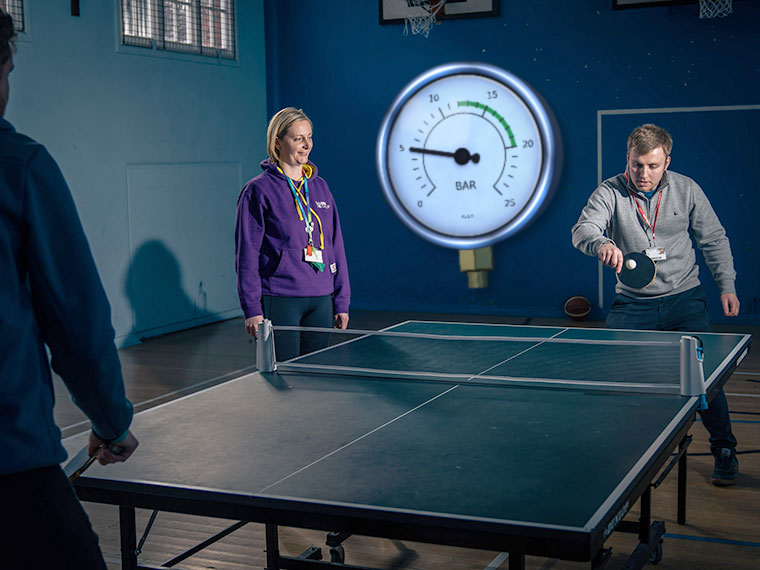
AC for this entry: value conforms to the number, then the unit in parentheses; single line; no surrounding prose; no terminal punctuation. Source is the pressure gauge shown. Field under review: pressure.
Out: 5 (bar)
